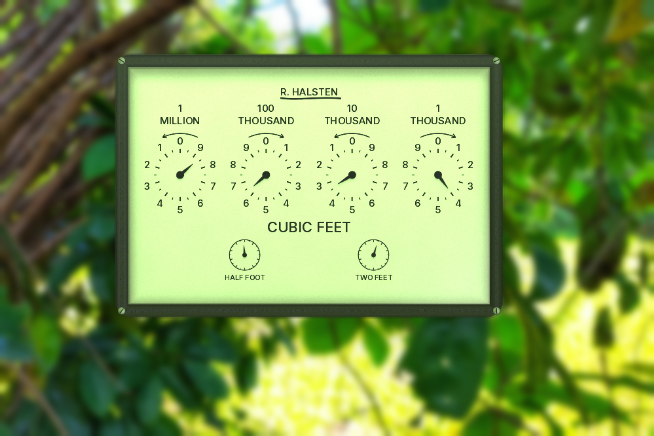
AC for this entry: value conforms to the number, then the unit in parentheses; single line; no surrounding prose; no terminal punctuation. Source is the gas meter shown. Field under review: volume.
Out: 863400 (ft³)
